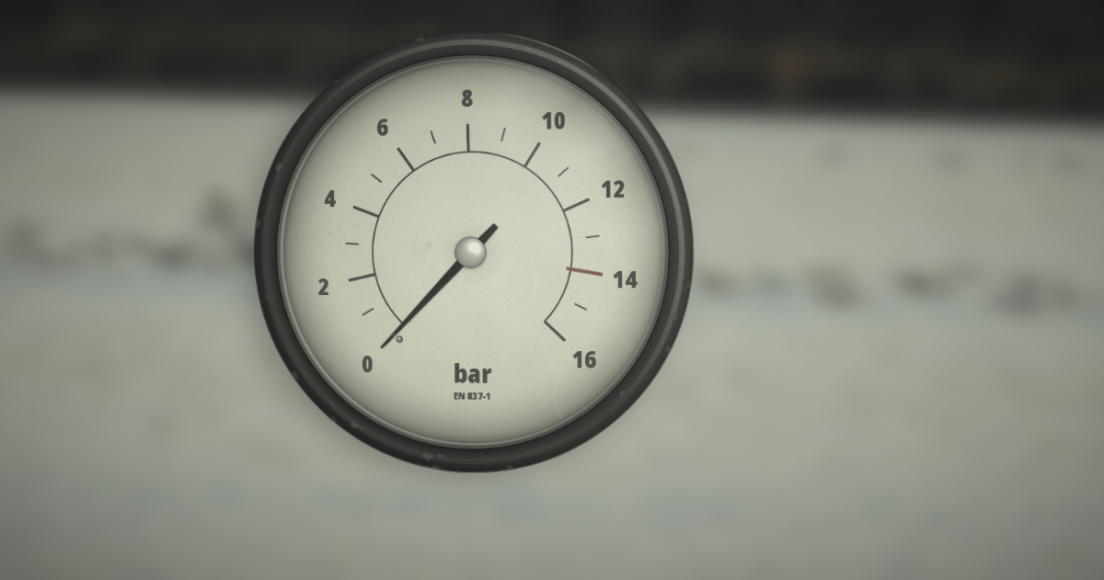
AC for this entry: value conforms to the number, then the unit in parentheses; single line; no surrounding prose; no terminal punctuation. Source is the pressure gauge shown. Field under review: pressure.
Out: 0 (bar)
